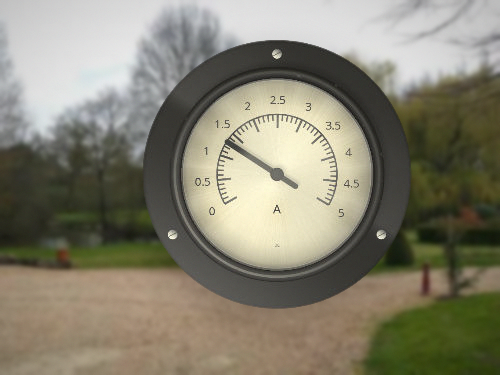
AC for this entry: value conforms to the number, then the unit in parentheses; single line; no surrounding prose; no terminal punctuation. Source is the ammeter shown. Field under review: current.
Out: 1.3 (A)
